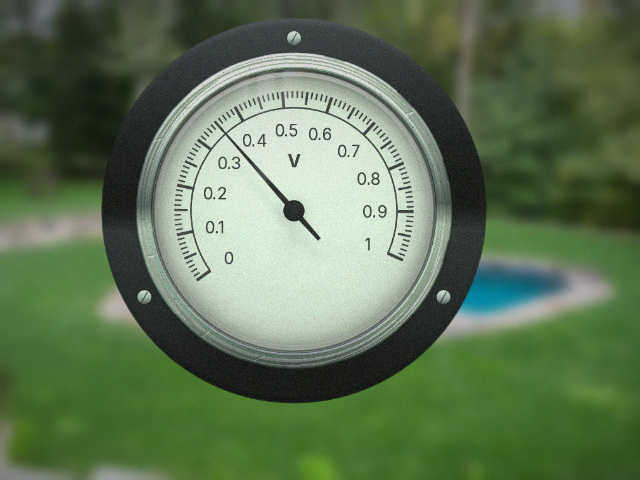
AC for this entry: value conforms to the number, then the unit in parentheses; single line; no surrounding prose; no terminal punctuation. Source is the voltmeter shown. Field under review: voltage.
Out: 0.35 (V)
